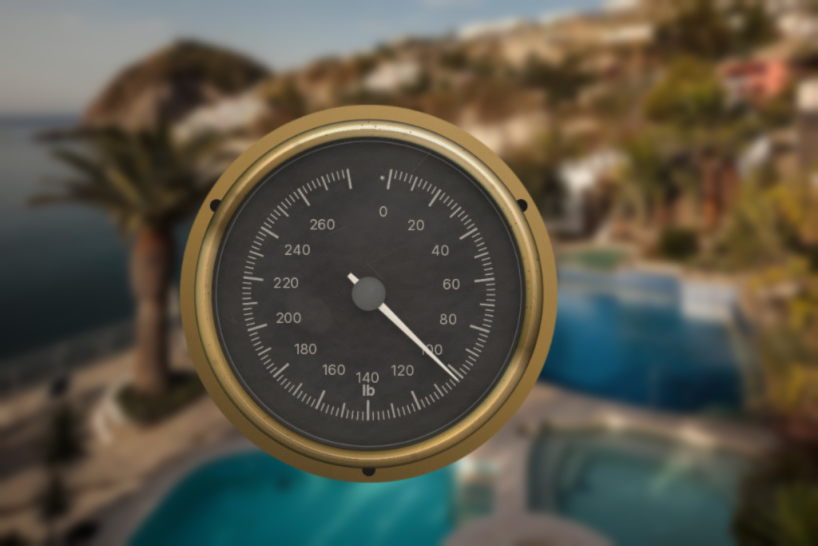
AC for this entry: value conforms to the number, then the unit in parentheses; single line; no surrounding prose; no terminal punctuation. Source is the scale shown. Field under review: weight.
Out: 102 (lb)
